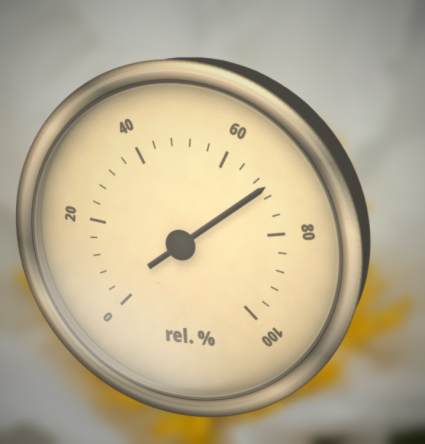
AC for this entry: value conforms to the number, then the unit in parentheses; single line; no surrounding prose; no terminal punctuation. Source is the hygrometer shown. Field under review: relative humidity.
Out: 70 (%)
